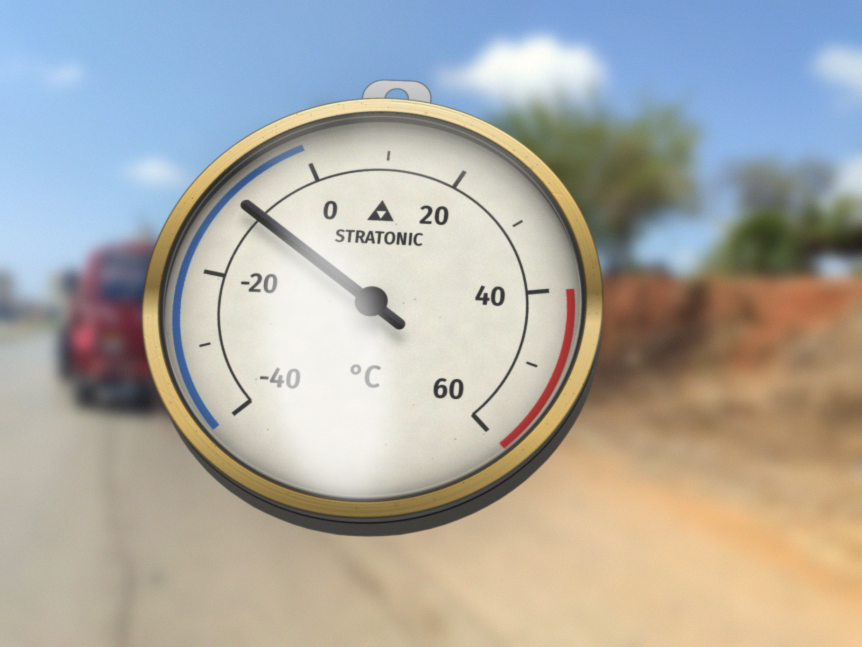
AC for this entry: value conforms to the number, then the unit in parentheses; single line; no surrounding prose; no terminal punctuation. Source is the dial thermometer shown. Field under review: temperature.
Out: -10 (°C)
